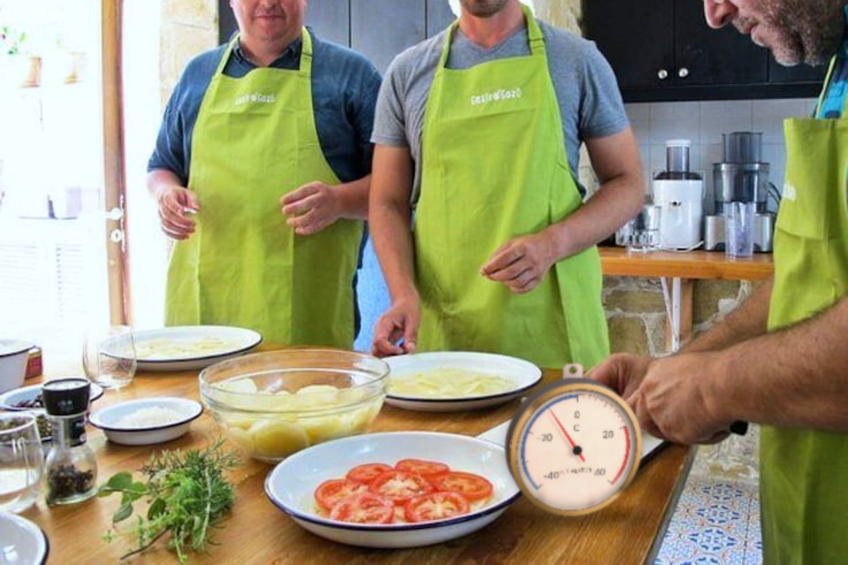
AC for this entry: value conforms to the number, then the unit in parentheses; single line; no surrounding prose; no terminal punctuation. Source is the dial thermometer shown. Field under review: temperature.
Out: -10 (°C)
